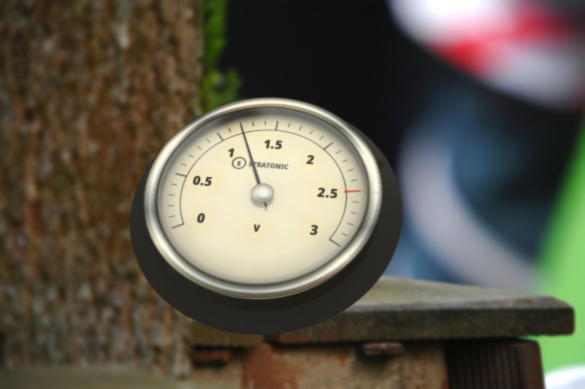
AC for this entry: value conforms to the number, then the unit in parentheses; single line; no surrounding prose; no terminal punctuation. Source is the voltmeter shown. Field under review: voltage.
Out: 1.2 (V)
